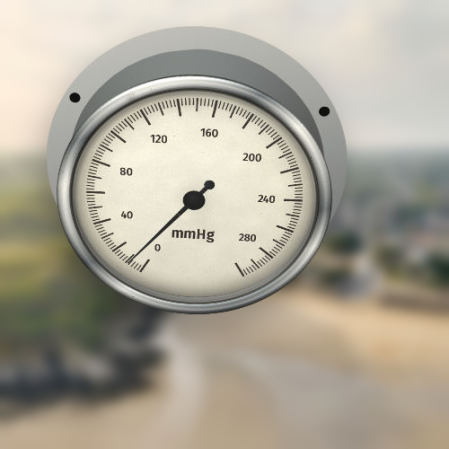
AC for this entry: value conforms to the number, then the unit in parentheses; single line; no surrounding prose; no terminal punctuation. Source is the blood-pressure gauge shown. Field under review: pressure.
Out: 10 (mmHg)
